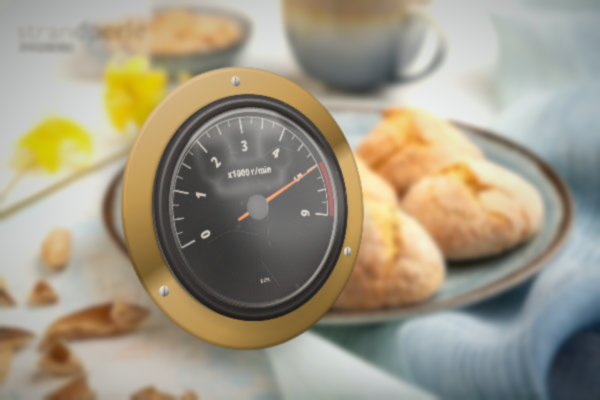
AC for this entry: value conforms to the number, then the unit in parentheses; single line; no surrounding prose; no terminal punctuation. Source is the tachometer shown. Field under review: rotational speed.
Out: 5000 (rpm)
